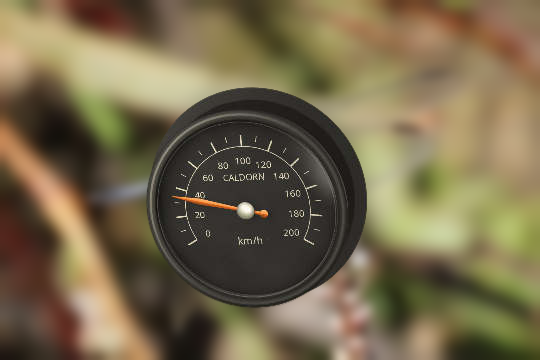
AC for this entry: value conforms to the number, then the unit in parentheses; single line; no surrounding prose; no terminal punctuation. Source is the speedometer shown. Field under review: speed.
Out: 35 (km/h)
